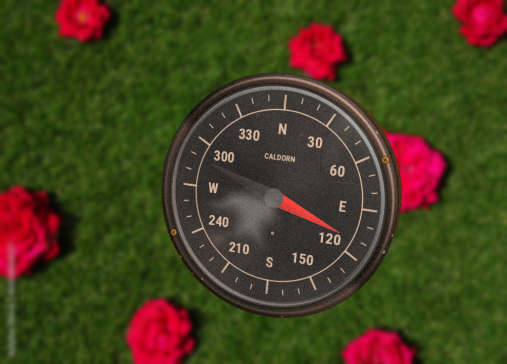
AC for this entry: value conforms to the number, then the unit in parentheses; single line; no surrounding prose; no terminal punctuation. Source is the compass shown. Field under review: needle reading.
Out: 110 (°)
